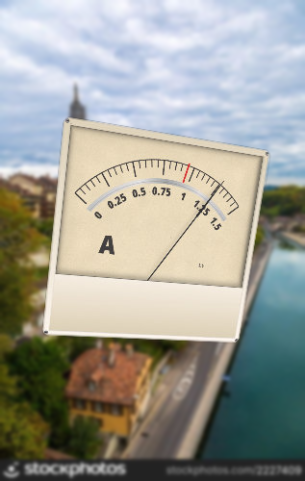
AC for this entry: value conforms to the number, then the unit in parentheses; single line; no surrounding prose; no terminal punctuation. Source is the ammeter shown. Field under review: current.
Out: 1.25 (A)
